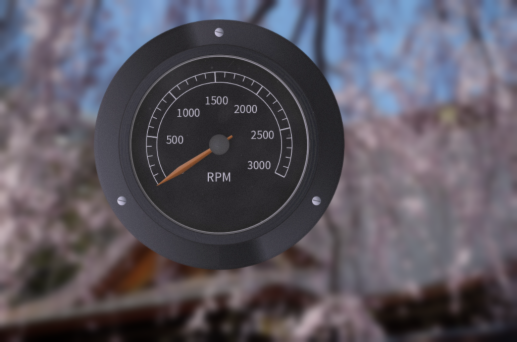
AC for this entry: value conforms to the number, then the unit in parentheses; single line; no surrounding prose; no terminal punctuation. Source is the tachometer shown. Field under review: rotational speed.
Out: 0 (rpm)
